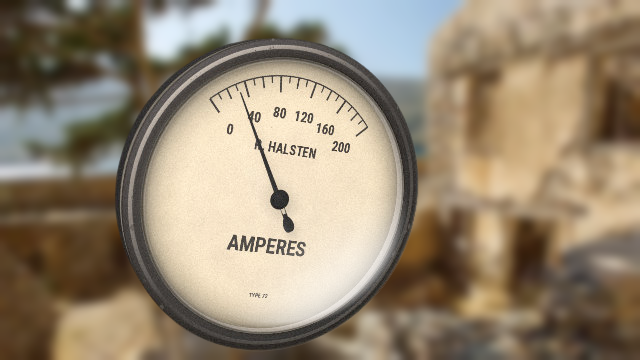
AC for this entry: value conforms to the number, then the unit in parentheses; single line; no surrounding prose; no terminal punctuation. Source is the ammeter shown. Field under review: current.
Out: 30 (A)
